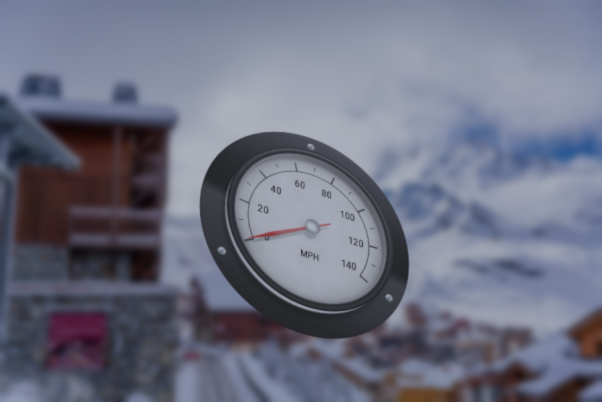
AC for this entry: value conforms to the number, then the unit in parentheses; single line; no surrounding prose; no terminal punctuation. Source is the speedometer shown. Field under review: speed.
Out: 0 (mph)
